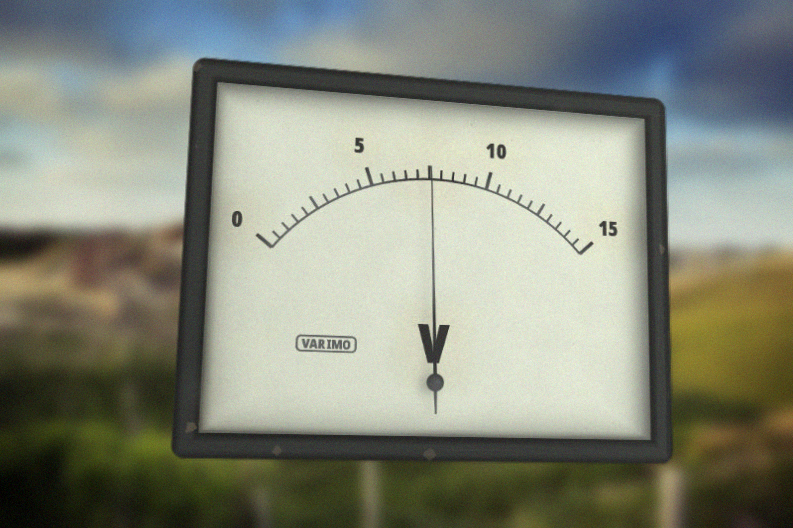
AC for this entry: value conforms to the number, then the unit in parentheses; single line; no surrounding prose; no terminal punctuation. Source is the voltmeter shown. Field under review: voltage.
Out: 7.5 (V)
